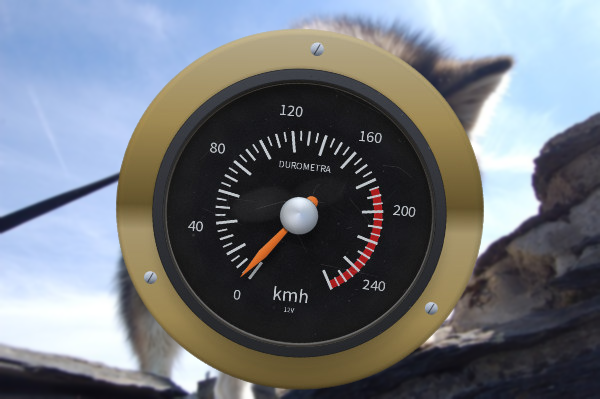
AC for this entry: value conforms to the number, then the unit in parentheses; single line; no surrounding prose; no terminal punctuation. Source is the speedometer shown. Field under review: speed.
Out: 5 (km/h)
